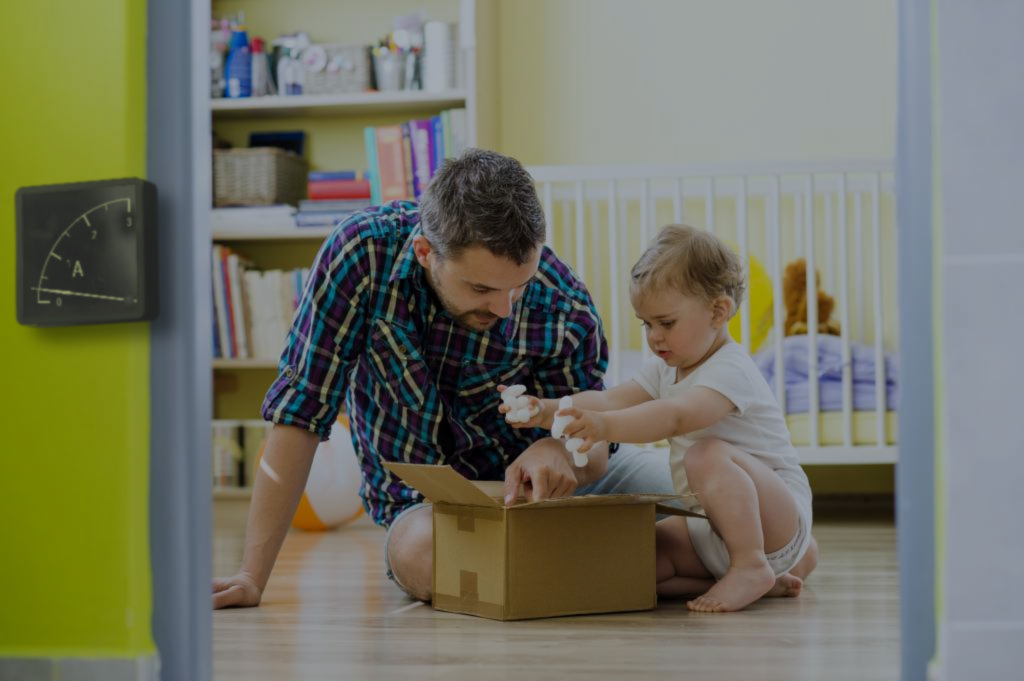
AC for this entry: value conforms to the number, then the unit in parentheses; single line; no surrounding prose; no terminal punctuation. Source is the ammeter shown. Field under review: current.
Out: 0.25 (A)
